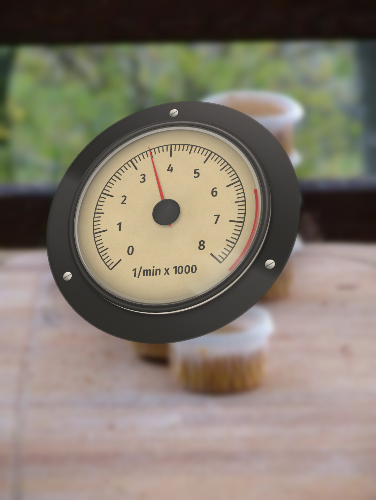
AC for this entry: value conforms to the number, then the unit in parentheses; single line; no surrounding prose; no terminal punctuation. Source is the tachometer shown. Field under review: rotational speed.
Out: 3500 (rpm)
